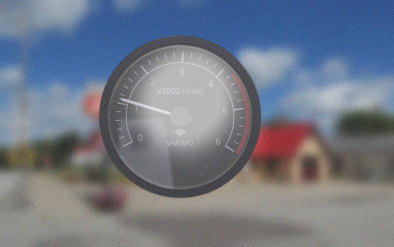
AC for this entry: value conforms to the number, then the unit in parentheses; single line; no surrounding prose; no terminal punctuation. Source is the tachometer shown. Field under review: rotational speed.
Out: 1100 (rpm)
